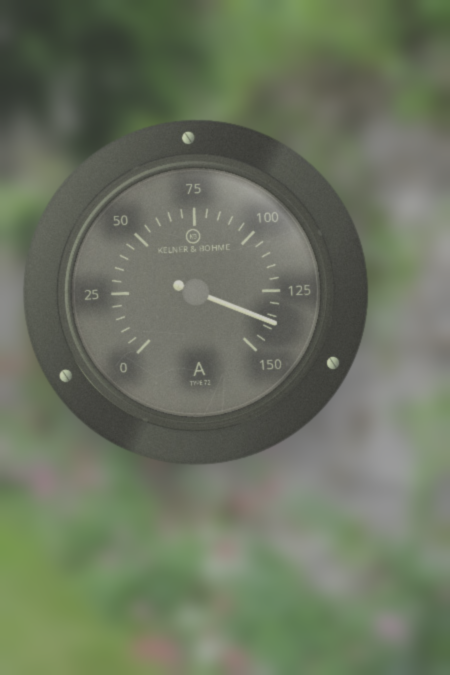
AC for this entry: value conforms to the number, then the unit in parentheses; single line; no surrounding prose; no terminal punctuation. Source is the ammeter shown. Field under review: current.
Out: 137.5 (A)
